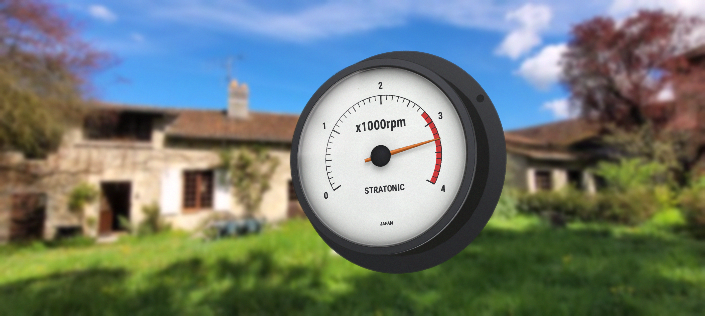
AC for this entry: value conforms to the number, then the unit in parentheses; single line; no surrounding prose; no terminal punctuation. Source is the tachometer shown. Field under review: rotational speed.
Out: 3300 (rpm)
